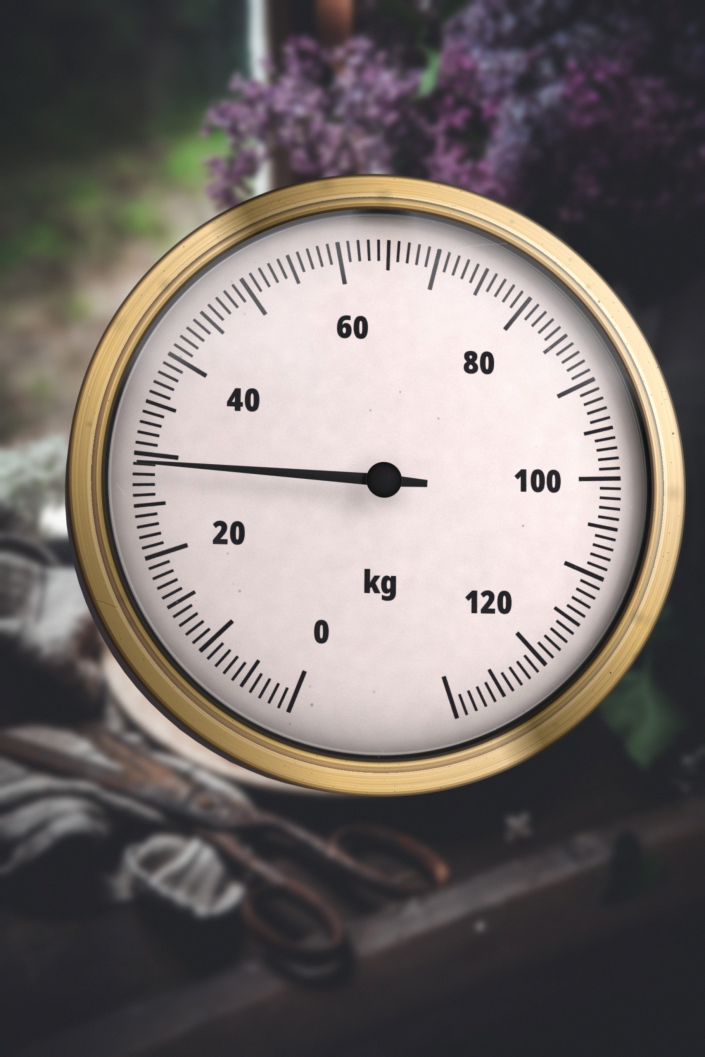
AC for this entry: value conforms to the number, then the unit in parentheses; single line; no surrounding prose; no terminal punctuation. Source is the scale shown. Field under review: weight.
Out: 29 (kg)
